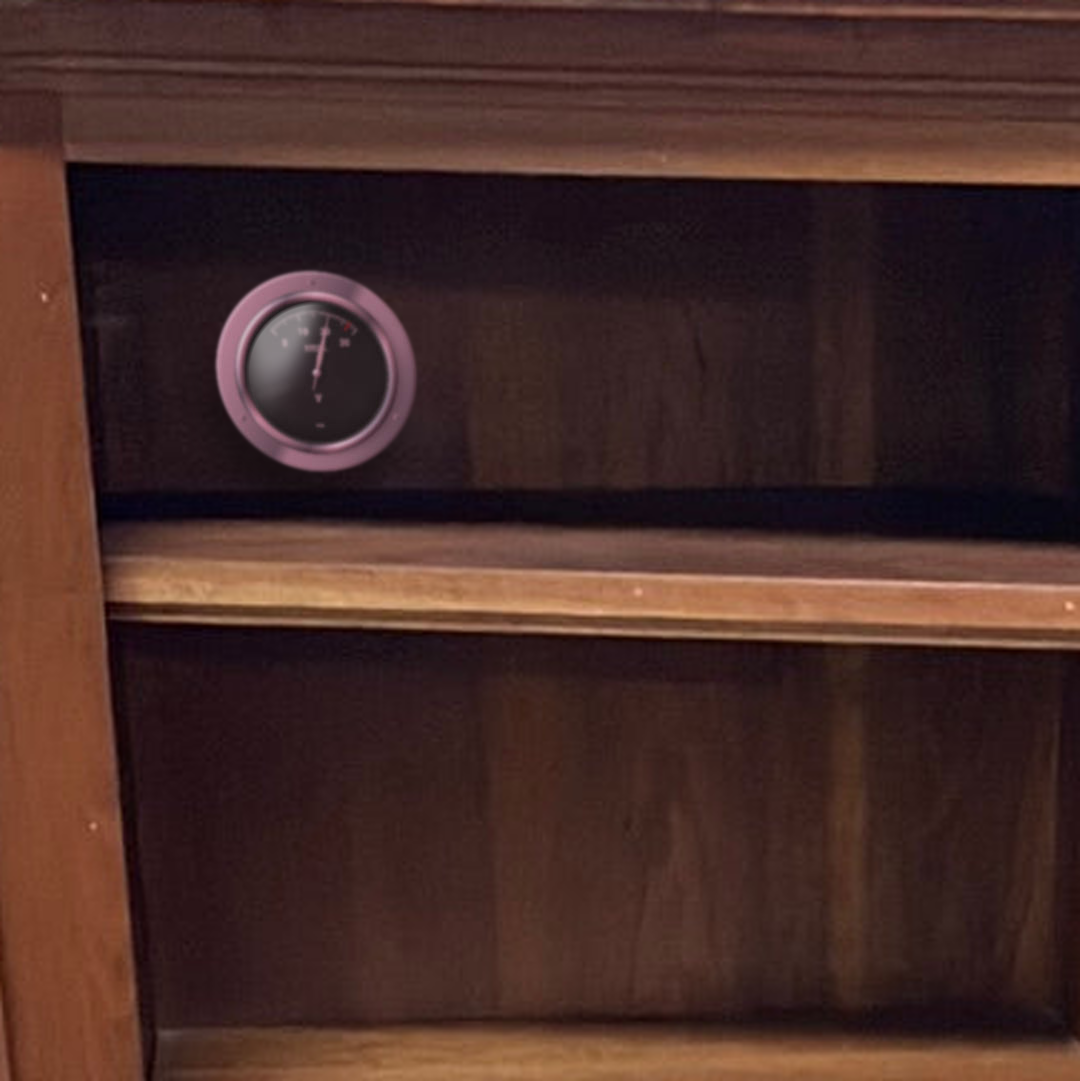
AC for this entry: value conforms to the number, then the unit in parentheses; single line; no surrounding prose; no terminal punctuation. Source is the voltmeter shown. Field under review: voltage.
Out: 20 (V)
